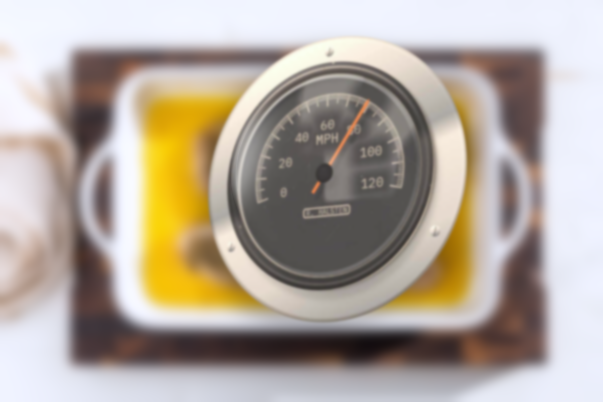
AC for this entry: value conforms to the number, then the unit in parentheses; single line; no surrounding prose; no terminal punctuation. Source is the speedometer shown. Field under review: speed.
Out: 80 (mph)
